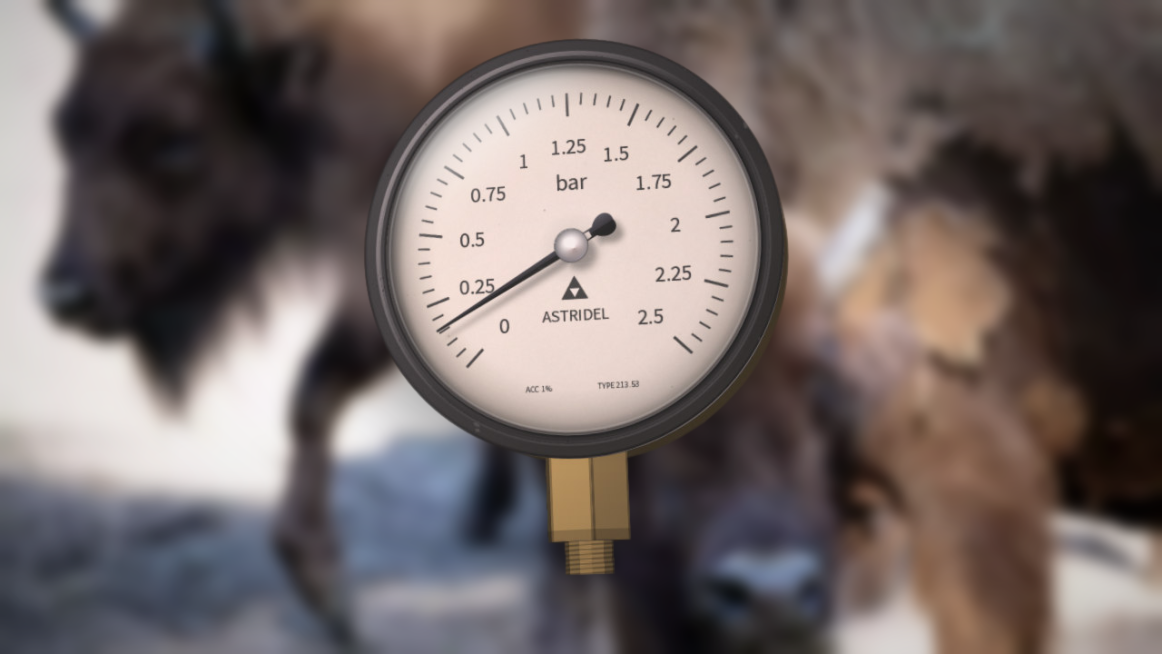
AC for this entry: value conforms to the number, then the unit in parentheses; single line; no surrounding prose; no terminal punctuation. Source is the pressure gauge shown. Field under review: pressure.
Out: 0.15 (bar)
